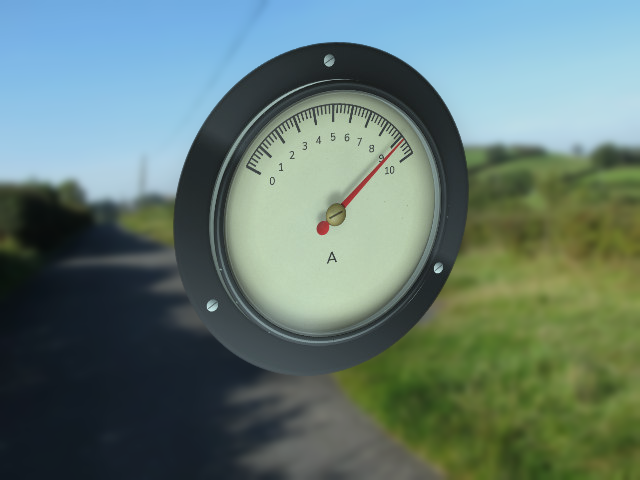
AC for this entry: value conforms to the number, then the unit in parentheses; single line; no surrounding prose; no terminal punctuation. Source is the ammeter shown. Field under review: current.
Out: 9 (A)
